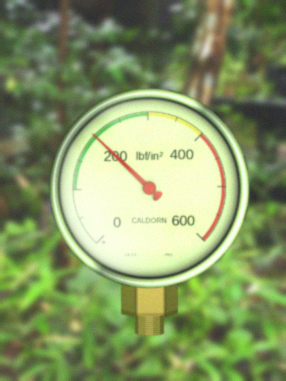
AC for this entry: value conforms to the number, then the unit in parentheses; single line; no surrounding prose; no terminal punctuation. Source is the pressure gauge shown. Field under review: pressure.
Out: 200 (psi)
